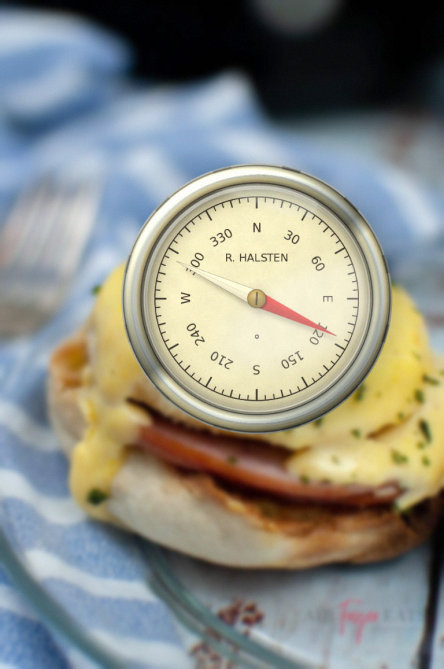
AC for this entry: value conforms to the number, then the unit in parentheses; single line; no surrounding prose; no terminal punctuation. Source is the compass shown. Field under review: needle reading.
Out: 115 (°)
